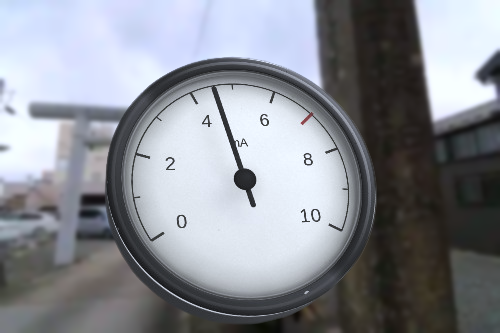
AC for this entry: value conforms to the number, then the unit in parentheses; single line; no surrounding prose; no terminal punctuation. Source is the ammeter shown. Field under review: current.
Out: 4.5 (mA)
